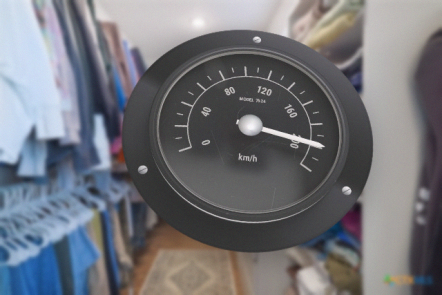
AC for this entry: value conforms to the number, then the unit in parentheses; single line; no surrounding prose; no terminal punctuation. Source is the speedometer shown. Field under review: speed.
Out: 200 (km/h)
